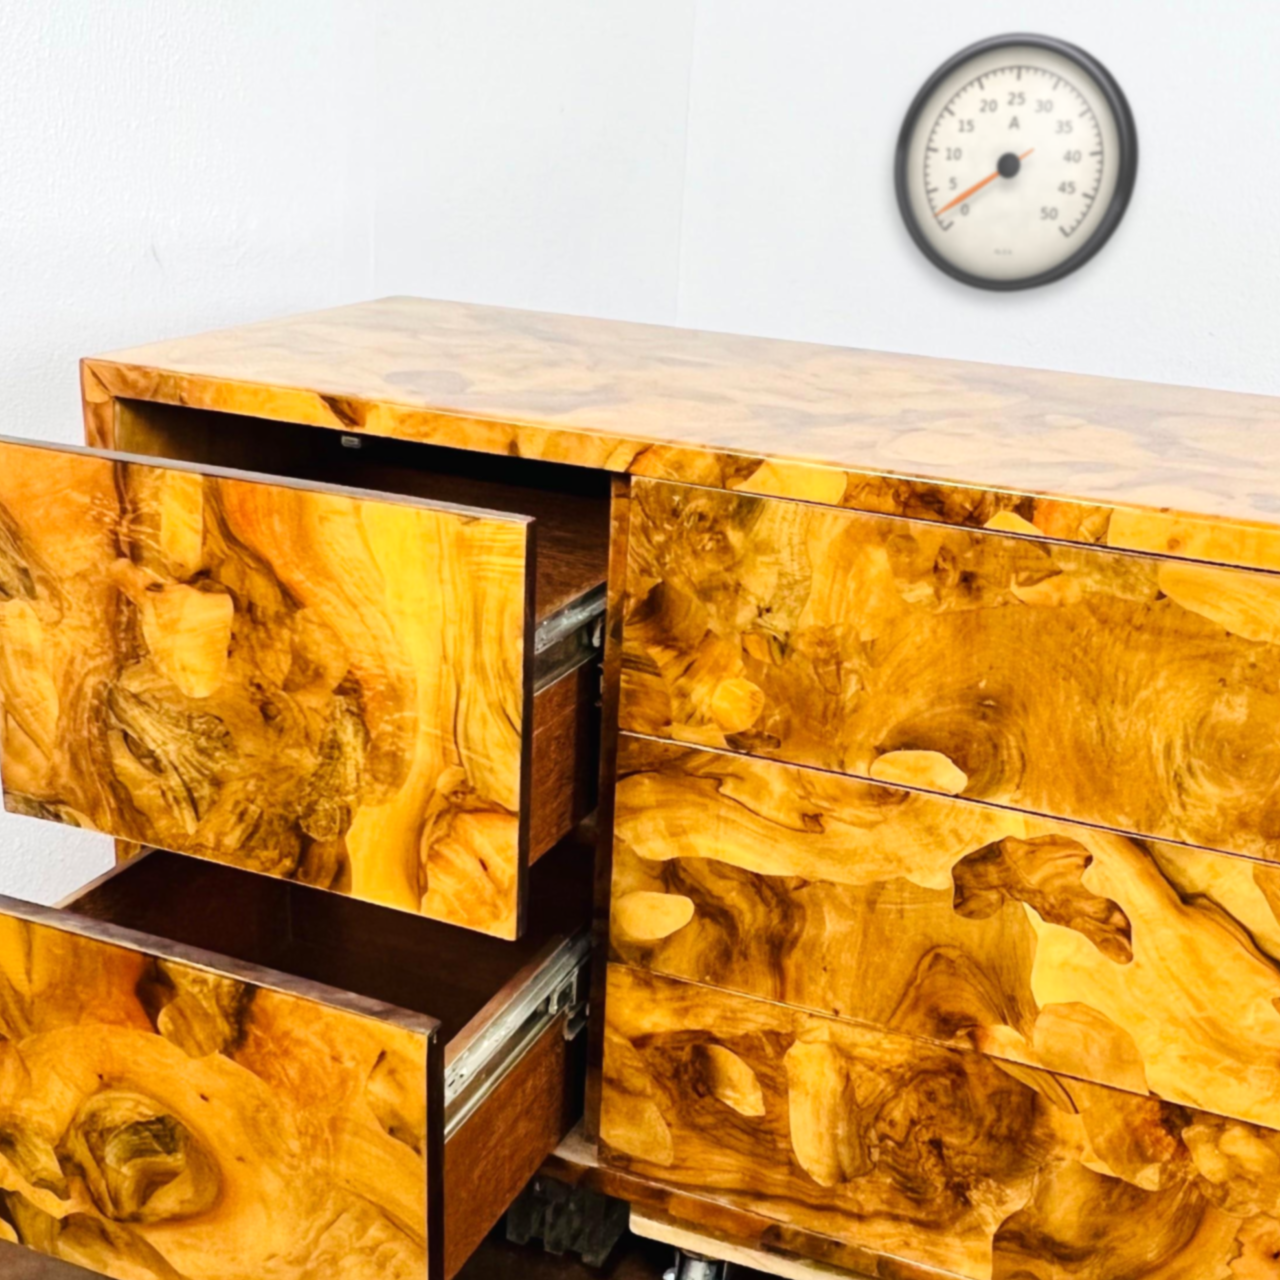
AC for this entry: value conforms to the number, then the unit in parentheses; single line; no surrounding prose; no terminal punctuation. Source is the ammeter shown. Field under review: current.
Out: 2 (A)
